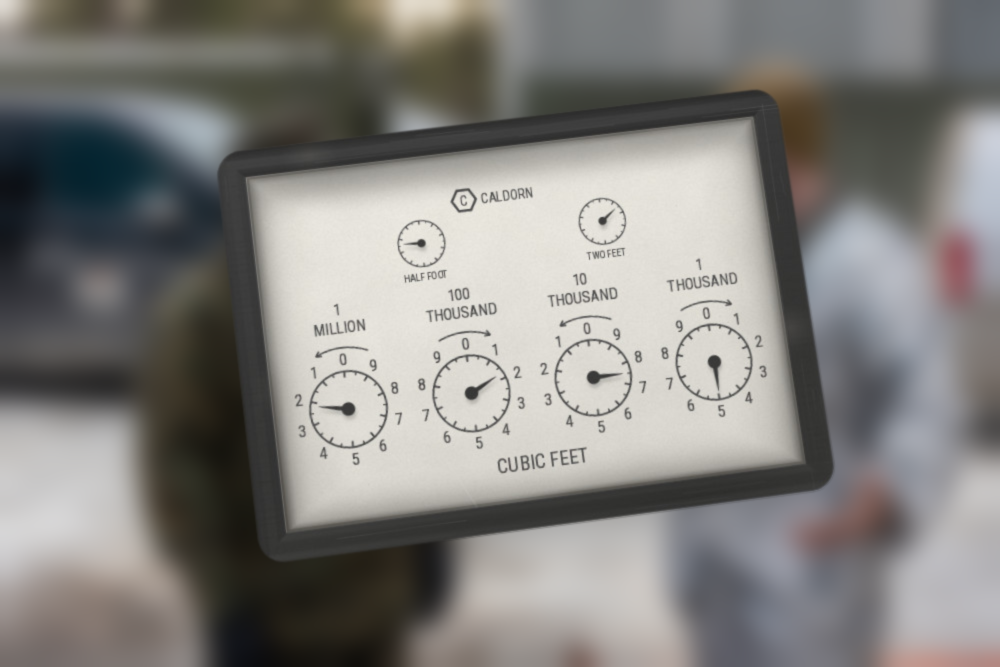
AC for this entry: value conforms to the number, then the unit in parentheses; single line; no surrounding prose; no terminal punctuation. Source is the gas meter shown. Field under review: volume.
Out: 217500 (ft³)
